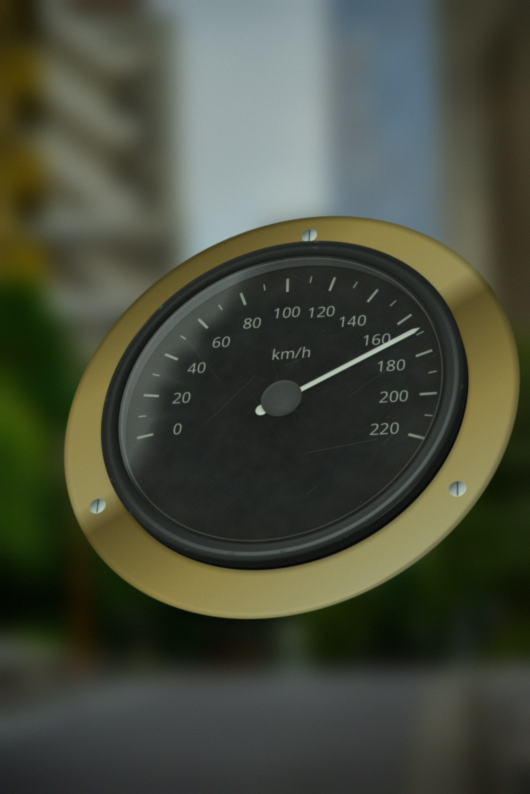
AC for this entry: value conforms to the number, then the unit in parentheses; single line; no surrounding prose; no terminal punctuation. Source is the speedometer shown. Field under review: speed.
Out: 170 (km/h)
